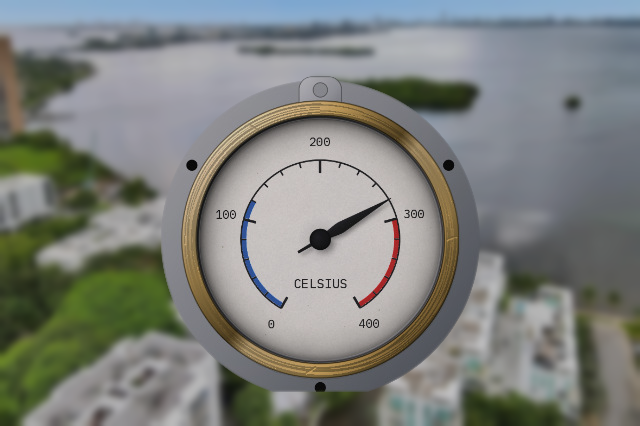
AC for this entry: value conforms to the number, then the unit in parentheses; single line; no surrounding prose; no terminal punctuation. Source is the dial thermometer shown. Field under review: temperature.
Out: 280 (°C)
